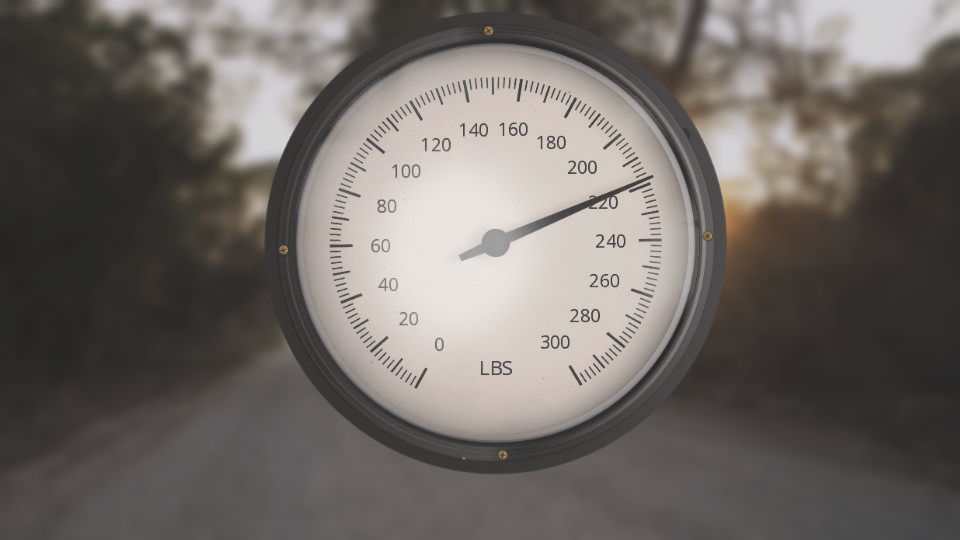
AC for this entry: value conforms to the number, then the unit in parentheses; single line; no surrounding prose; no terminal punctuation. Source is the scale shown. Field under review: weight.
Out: 218 (lb)
